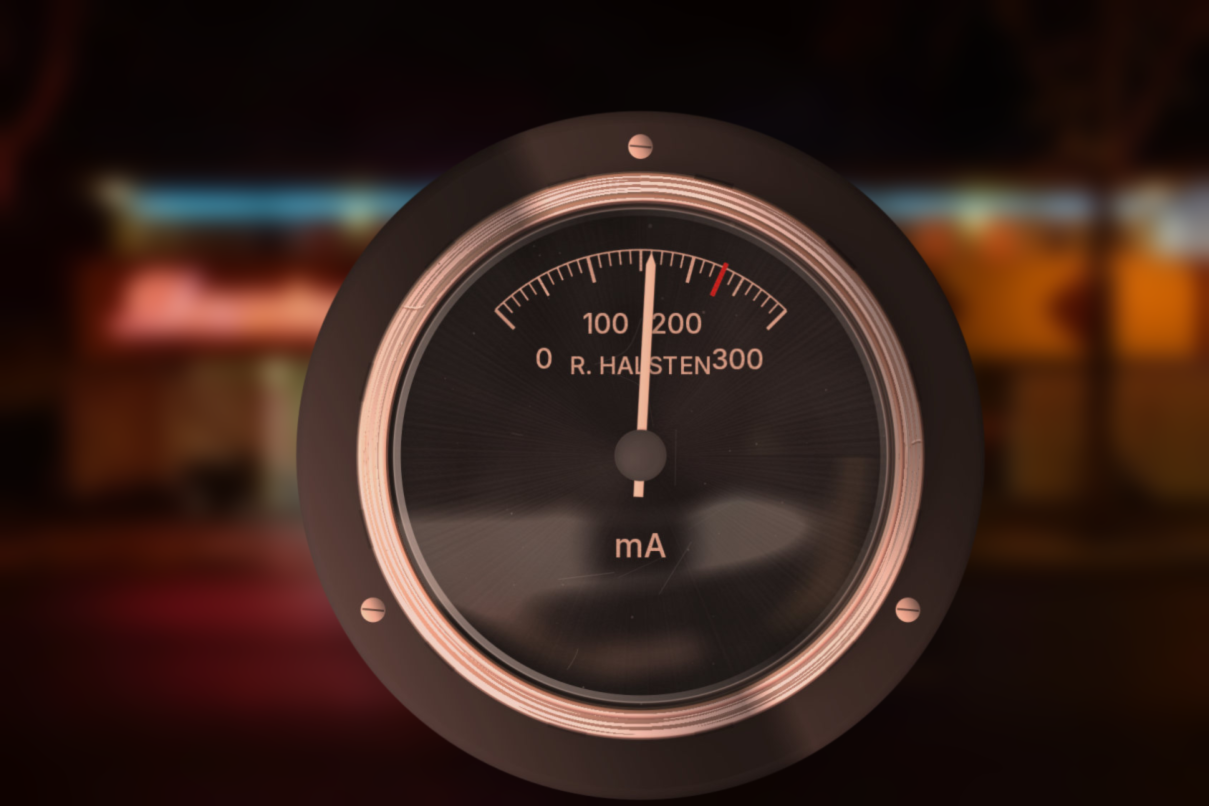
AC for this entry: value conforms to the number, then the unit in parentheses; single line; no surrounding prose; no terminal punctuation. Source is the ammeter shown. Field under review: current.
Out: 160 (mA)
